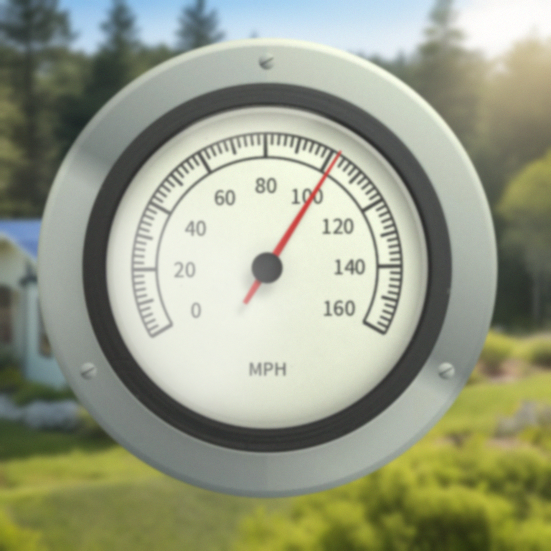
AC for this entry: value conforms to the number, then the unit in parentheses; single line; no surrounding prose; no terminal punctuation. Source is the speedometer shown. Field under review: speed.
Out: 102 (mph)
